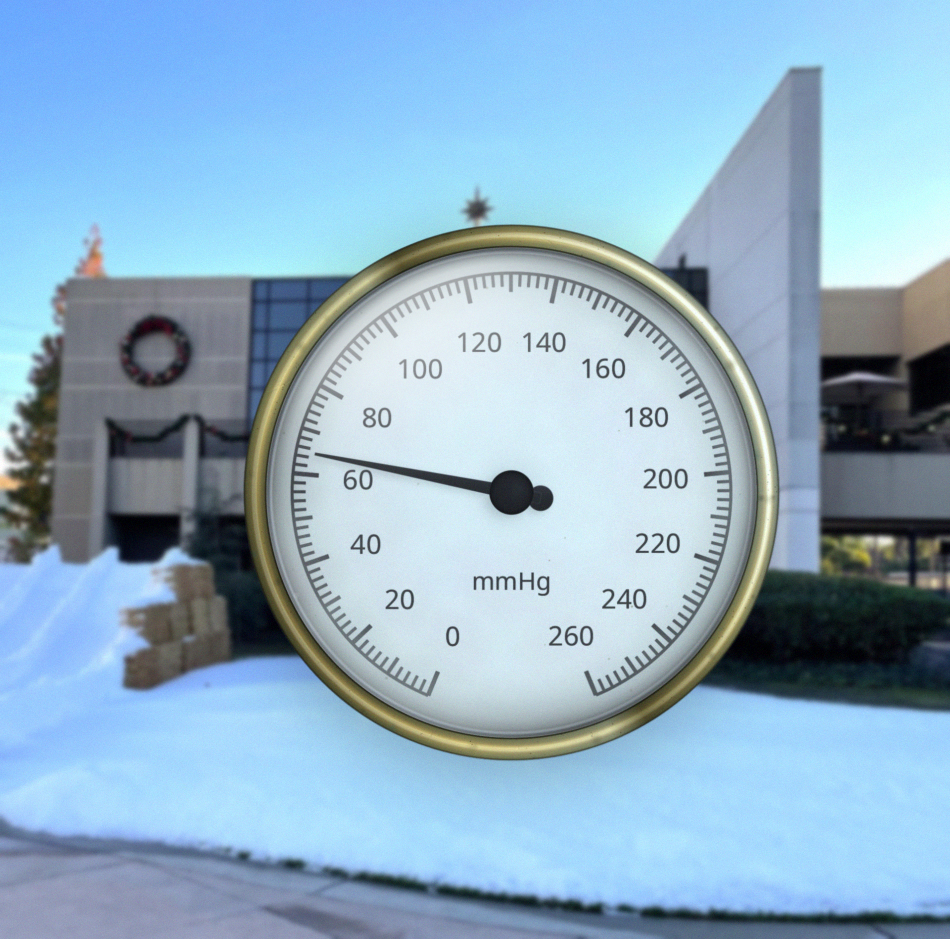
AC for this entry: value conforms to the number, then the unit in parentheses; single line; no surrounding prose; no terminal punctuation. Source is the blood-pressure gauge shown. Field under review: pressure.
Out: 65 (mmHg)
